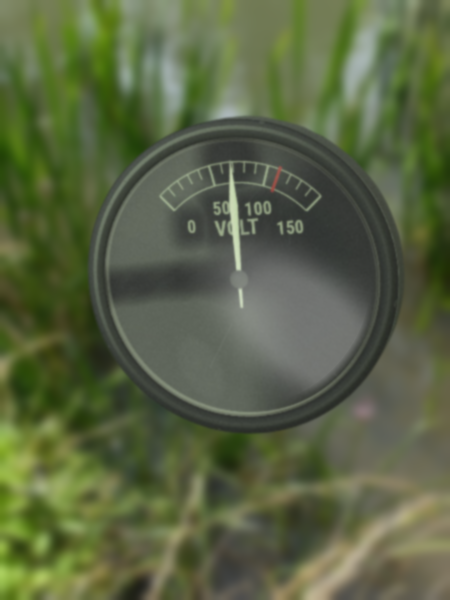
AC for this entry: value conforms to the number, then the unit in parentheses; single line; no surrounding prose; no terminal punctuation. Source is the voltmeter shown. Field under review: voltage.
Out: 70 (V)
